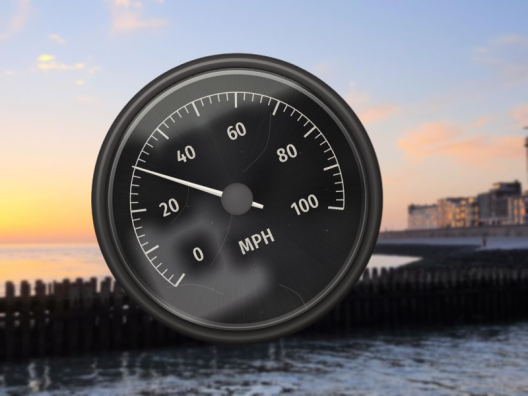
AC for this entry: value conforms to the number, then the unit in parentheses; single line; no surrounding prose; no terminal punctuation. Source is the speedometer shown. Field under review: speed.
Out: 30 (mph)
